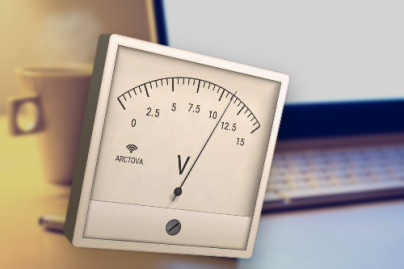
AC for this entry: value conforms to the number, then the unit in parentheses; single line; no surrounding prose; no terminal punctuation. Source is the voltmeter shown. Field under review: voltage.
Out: 11 (V)
